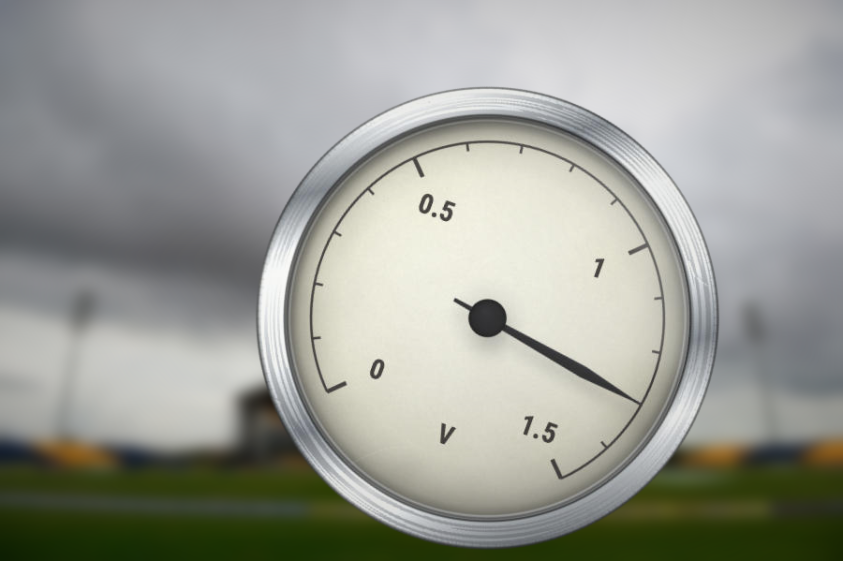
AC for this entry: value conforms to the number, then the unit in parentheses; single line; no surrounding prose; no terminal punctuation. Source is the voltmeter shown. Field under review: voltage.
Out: 1.3 (V)
